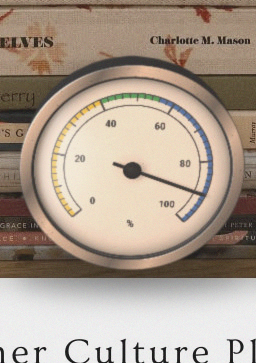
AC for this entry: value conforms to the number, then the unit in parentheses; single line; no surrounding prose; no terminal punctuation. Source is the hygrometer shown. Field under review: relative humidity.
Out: 90 (%)
